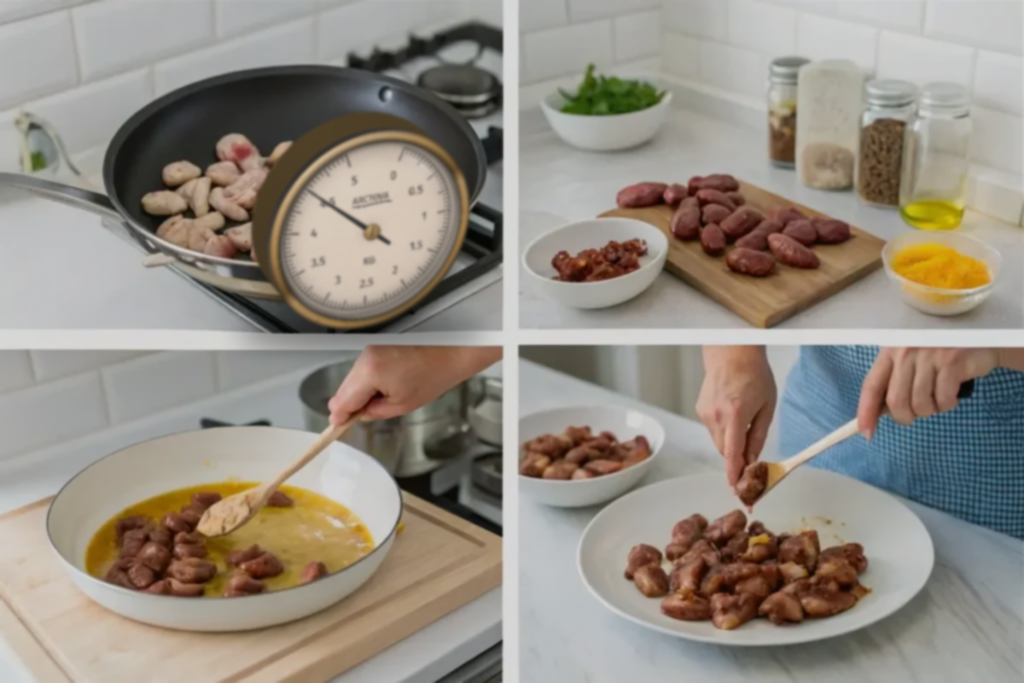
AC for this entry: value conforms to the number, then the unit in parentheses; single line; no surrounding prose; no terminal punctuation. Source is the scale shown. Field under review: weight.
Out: 4.5 (kg)
